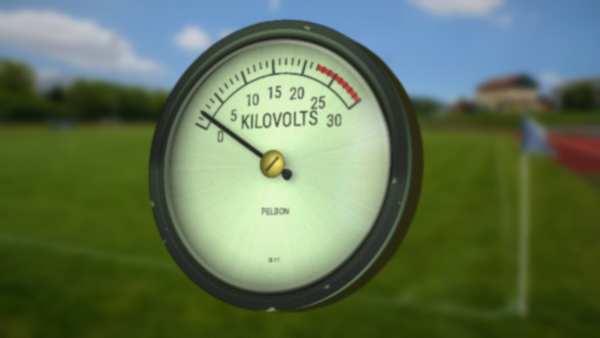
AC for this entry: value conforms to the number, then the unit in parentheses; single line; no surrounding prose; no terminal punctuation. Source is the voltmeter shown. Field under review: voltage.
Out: 2 (kV)
